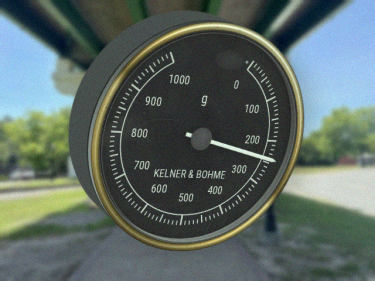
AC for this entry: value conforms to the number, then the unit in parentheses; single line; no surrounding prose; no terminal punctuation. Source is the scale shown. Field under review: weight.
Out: 240 (g)
